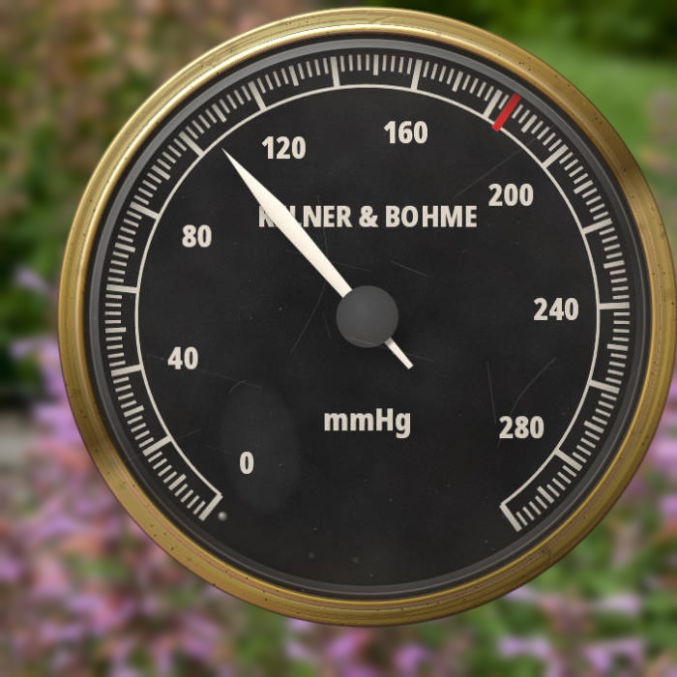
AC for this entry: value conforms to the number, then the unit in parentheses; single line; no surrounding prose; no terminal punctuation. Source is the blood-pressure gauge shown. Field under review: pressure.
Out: 105 (mmHg)
